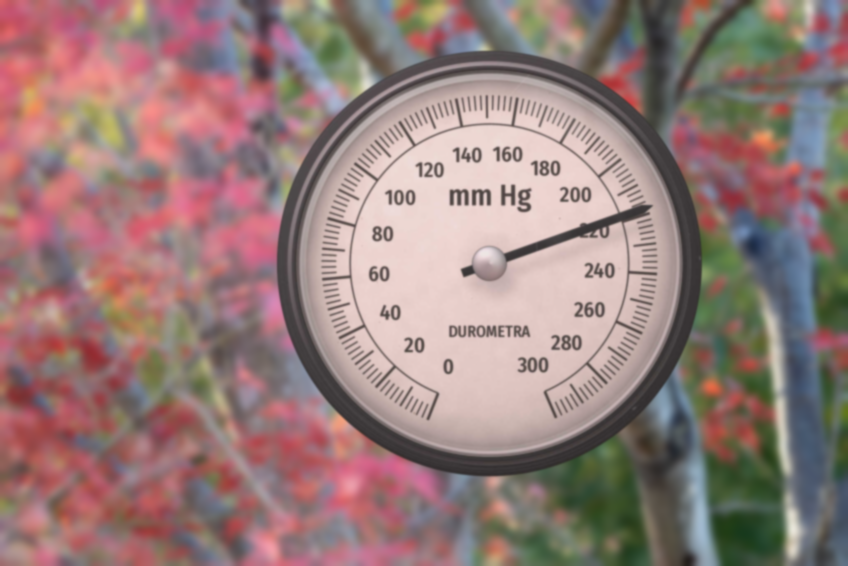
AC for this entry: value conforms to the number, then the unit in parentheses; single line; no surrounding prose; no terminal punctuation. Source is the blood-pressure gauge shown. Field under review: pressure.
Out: 218 (mmHg)
